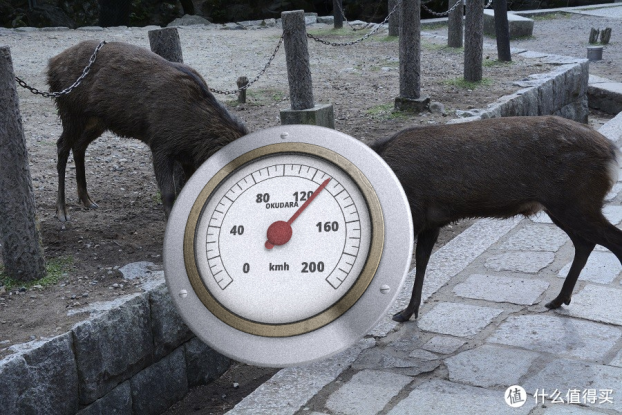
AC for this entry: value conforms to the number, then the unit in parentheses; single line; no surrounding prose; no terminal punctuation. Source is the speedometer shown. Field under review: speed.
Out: 130 (km/h)
